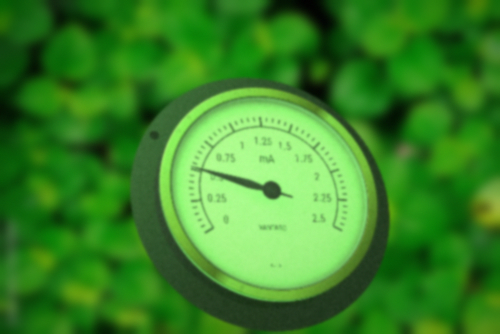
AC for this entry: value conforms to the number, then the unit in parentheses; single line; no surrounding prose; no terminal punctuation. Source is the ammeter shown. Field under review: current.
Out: 0.5 (mA)
